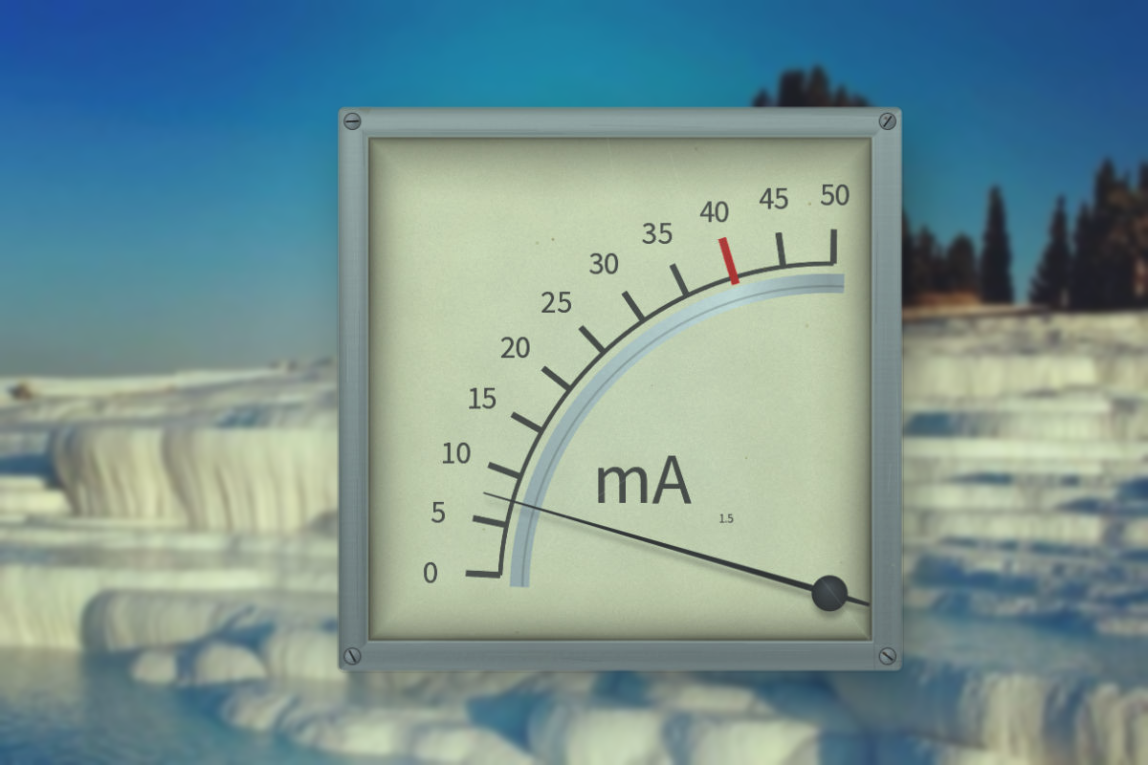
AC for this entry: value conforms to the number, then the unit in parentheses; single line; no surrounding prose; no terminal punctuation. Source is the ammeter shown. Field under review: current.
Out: 7.5 (mA)
